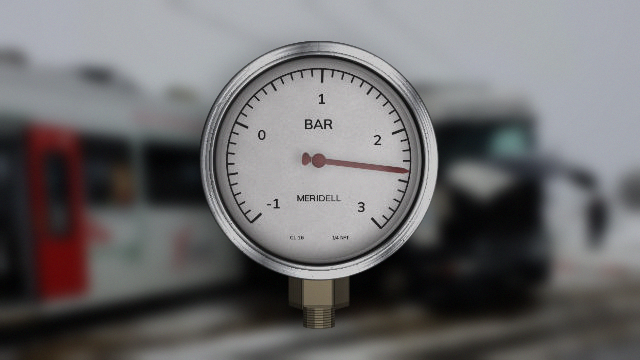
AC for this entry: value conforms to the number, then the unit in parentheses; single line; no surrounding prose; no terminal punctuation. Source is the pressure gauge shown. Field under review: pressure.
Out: 2.4 (bar)
